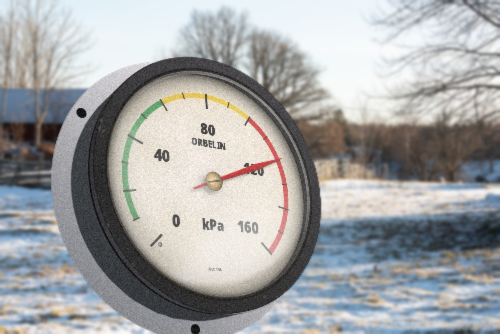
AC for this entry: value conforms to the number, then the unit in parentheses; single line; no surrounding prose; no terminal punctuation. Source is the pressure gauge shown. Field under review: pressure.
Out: 120 (kPa)
